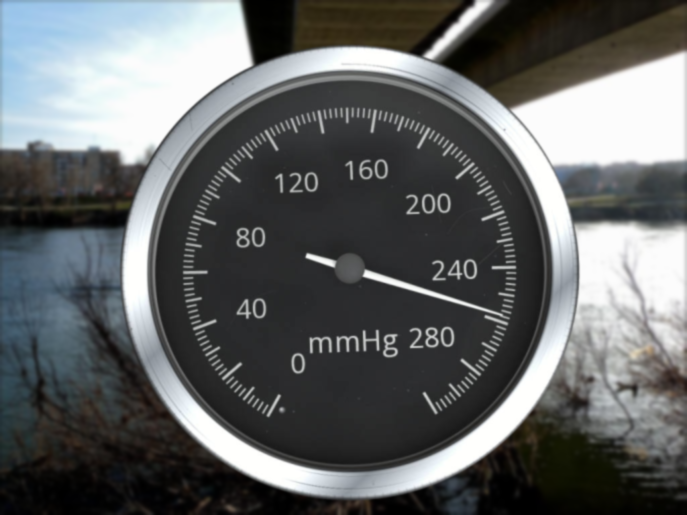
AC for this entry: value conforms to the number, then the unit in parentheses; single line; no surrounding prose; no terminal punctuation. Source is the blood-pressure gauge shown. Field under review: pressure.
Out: 258 (mmHg)
